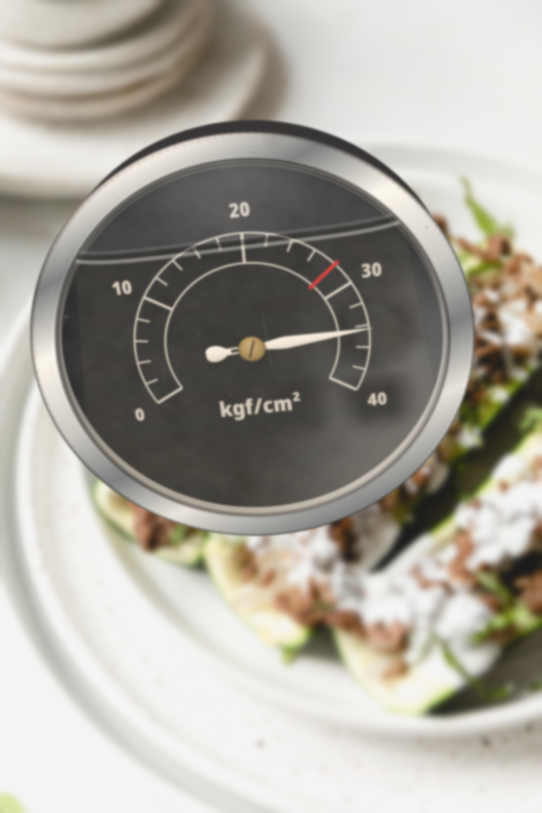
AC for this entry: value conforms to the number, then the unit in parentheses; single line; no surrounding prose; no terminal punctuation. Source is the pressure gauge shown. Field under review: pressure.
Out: 34 (kg/cm²)
